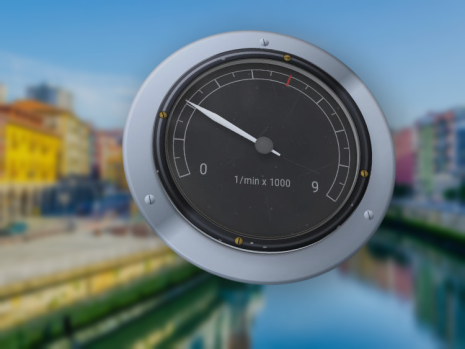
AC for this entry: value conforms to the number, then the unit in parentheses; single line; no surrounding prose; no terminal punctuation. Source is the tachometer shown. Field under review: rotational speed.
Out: 2000 (rpm)
